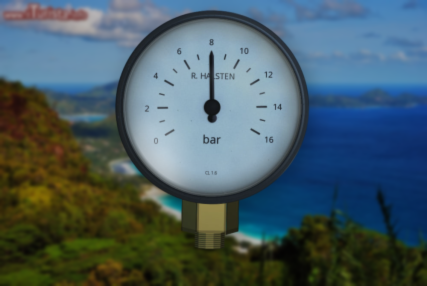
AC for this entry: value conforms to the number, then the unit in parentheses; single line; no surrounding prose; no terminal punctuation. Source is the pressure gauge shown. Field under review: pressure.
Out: 8 (bar)
